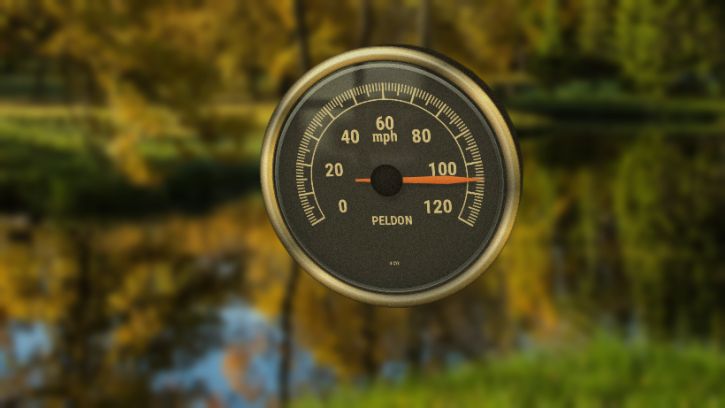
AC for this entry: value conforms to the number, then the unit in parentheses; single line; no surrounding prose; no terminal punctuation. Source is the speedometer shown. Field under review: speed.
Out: 105 (mph)
